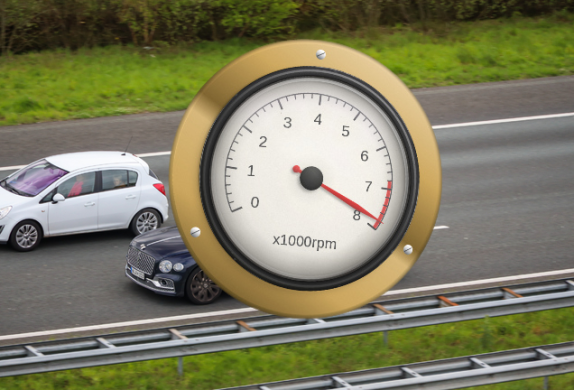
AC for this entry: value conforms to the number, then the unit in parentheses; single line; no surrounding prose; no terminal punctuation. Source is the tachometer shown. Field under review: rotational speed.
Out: 7800 (rpm)
